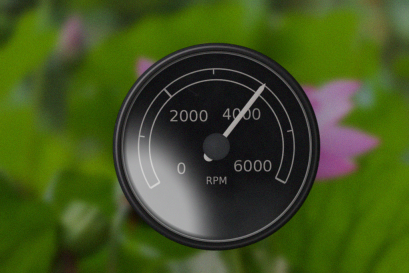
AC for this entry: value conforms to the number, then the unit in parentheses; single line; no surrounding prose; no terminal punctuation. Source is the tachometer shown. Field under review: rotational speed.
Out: 4000 (rpm)
